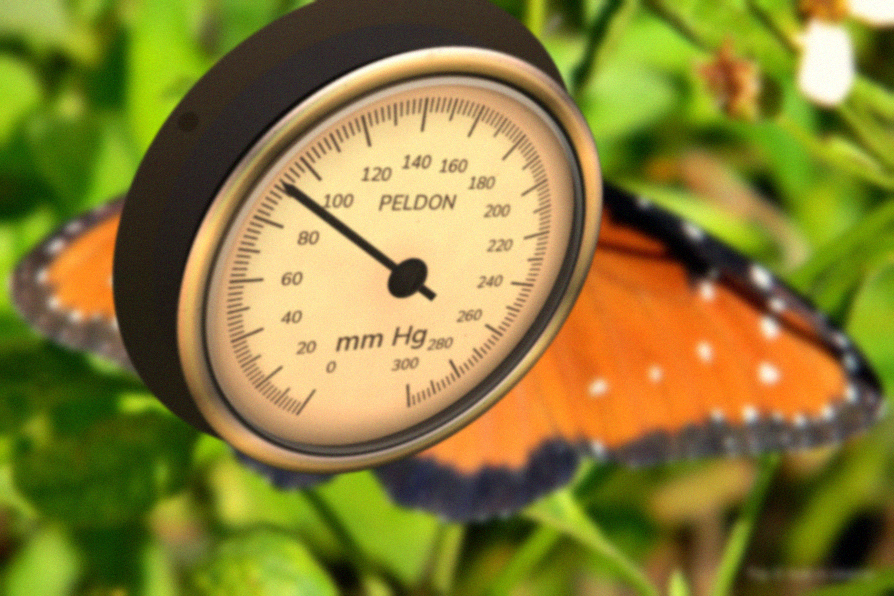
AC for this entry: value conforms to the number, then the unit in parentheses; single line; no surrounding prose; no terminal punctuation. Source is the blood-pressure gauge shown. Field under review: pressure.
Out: 92 (mmHg)
